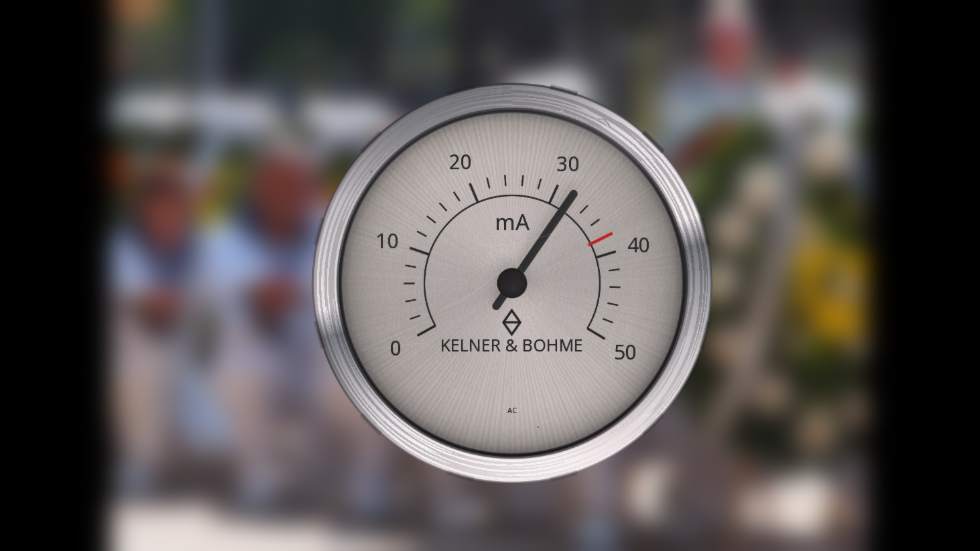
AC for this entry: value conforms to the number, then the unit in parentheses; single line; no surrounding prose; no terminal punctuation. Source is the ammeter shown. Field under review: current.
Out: 32 (mA)
